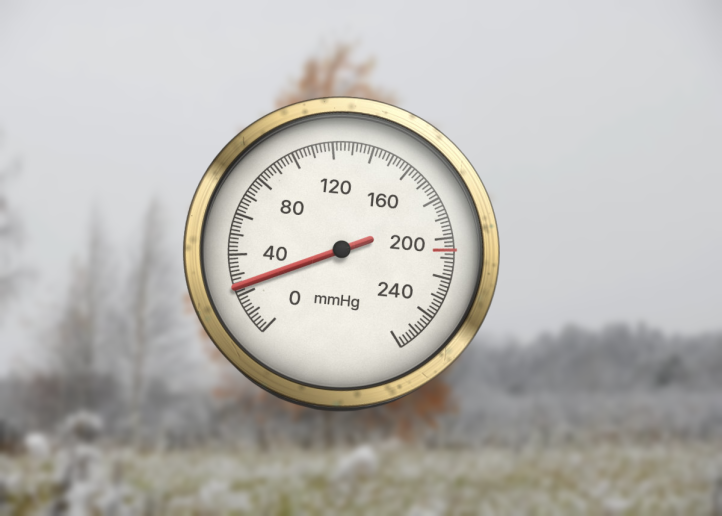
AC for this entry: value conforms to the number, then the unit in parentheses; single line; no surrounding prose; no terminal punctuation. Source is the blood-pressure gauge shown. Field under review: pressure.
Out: 24 (mmHg)
